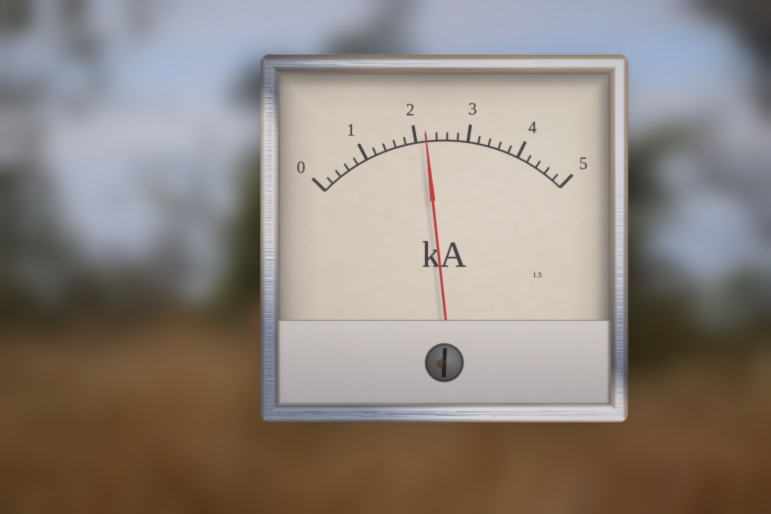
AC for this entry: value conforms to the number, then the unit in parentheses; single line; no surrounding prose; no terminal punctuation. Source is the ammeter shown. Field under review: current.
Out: 2.2 (kA)
